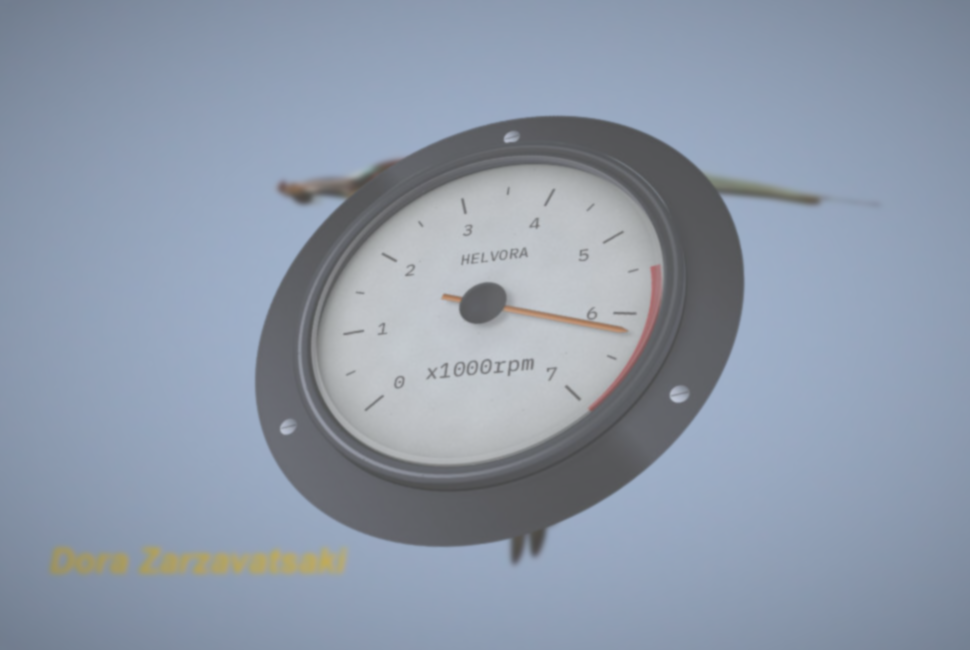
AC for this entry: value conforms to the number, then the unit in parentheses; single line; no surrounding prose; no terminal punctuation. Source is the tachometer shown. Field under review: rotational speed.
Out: 6250 (rpm)
